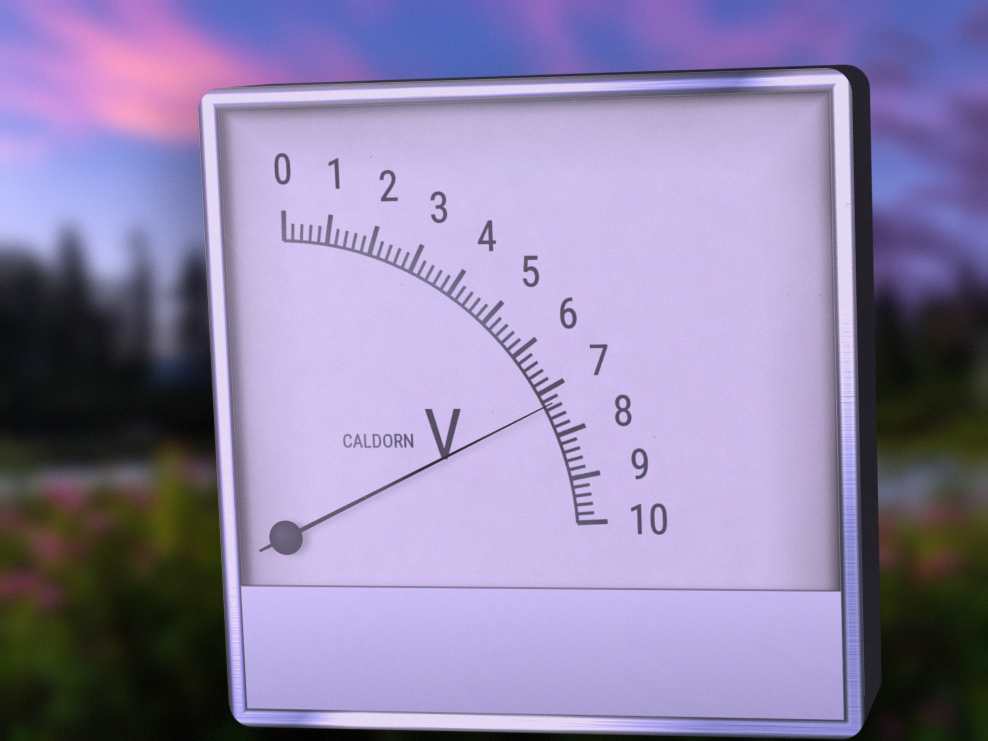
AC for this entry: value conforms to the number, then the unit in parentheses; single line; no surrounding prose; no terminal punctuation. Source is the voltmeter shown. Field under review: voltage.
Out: 7.3 (V)
